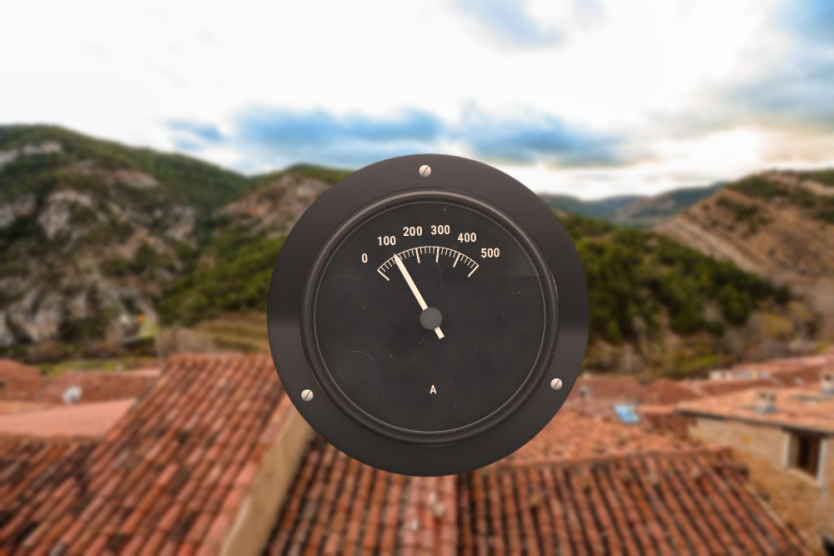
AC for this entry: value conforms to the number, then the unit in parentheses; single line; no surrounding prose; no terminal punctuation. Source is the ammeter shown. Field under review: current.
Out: 100 (A)
